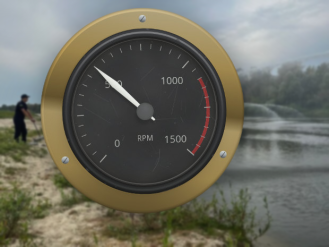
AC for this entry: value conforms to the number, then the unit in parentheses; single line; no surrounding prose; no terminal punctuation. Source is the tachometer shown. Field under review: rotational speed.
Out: 500 (rpm)
